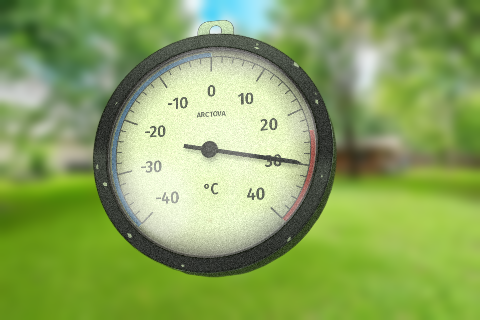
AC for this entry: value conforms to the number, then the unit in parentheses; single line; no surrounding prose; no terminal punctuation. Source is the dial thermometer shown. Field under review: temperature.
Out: 30 (°C)
